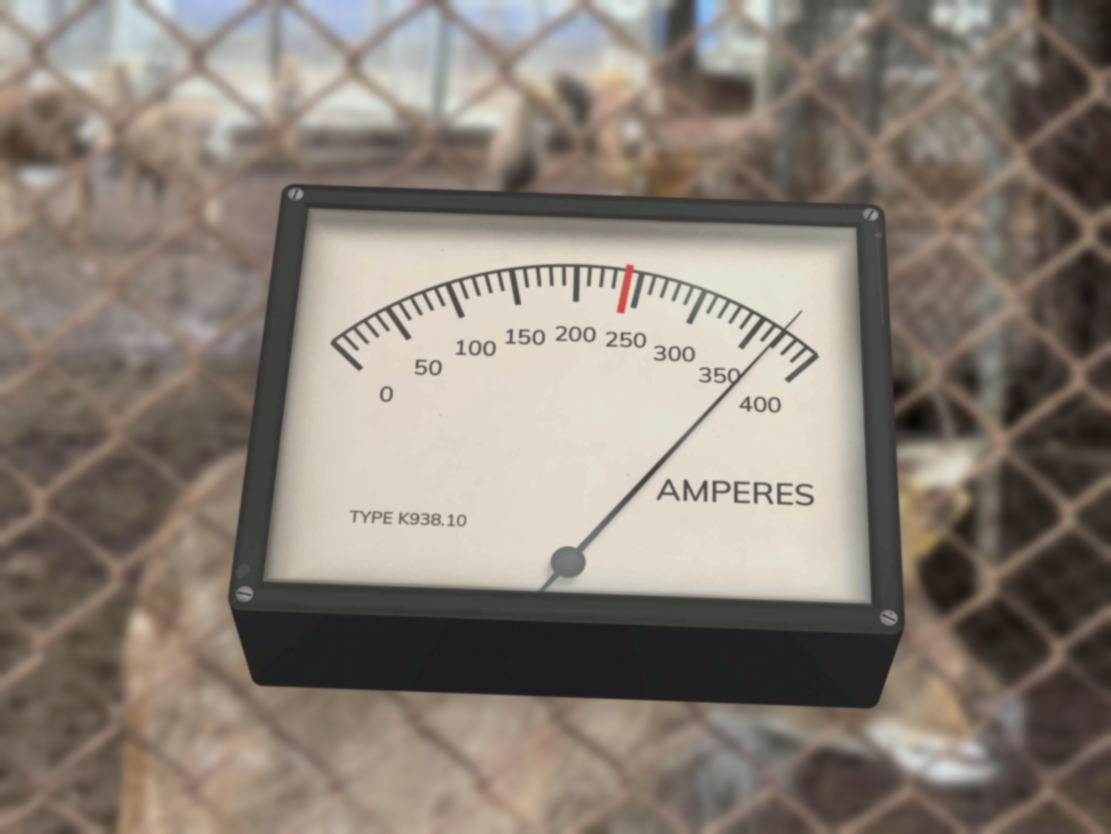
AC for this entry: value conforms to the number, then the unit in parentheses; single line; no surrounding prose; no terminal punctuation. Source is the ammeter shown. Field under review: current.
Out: 370 (A)
